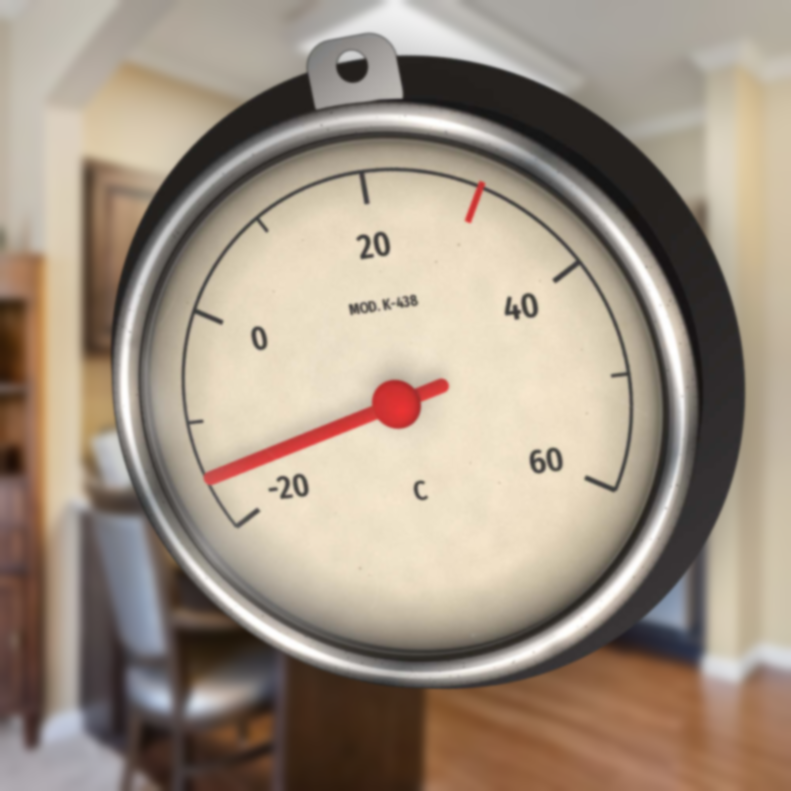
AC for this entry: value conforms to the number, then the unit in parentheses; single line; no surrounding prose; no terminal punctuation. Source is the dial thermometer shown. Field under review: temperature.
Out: -15 (°C)
